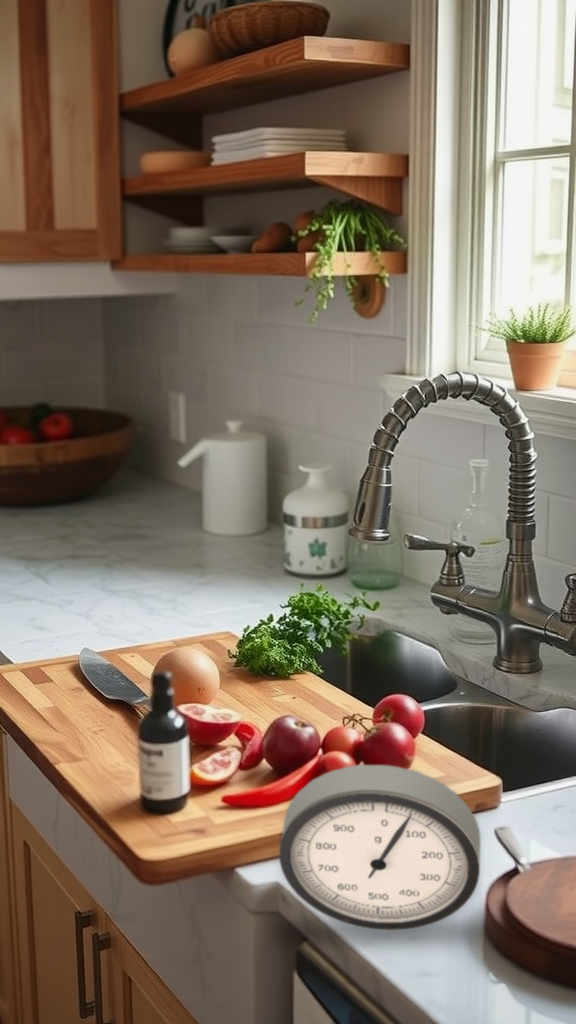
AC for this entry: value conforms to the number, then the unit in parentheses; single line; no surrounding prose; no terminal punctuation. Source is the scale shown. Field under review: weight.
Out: 50 (g)
